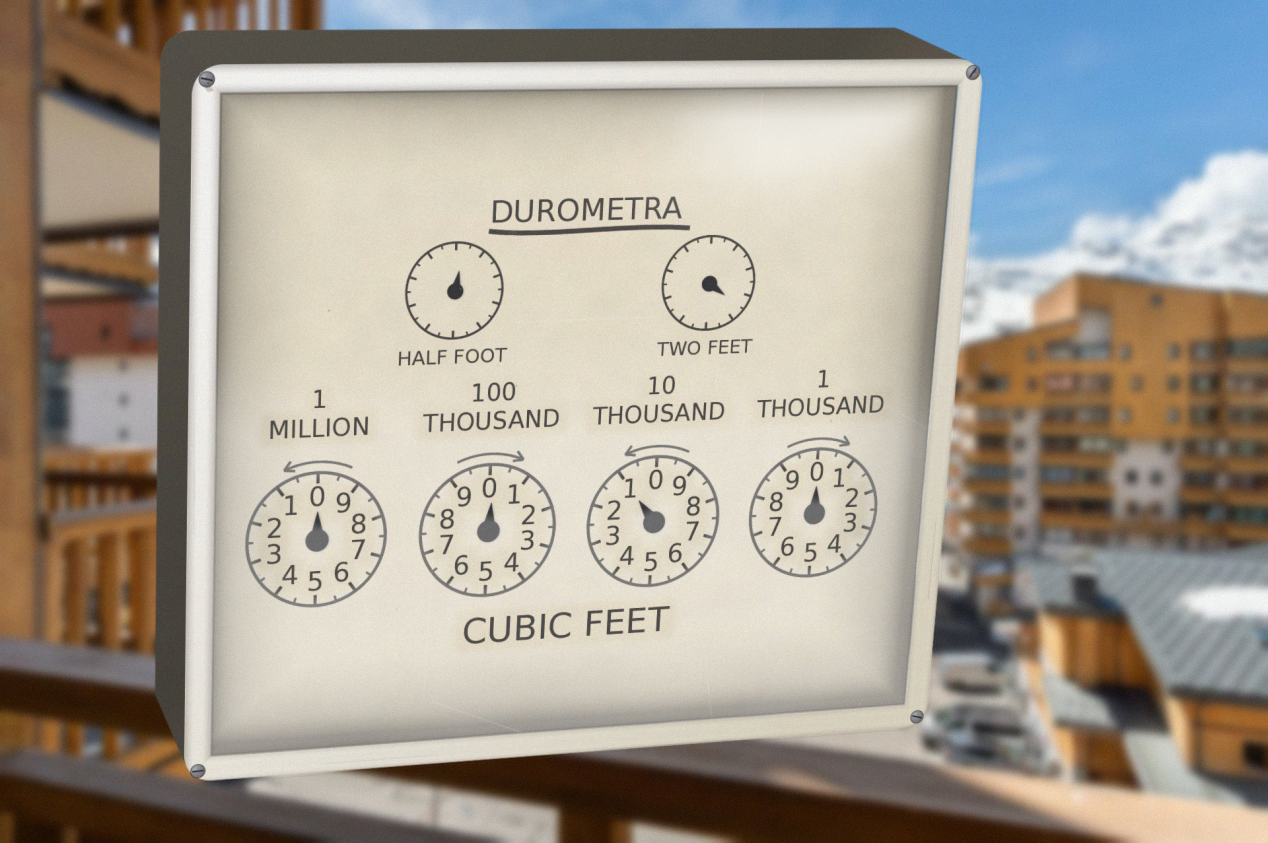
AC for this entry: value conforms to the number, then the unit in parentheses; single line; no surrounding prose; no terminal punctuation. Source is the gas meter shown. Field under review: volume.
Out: 1000 (ft³)
